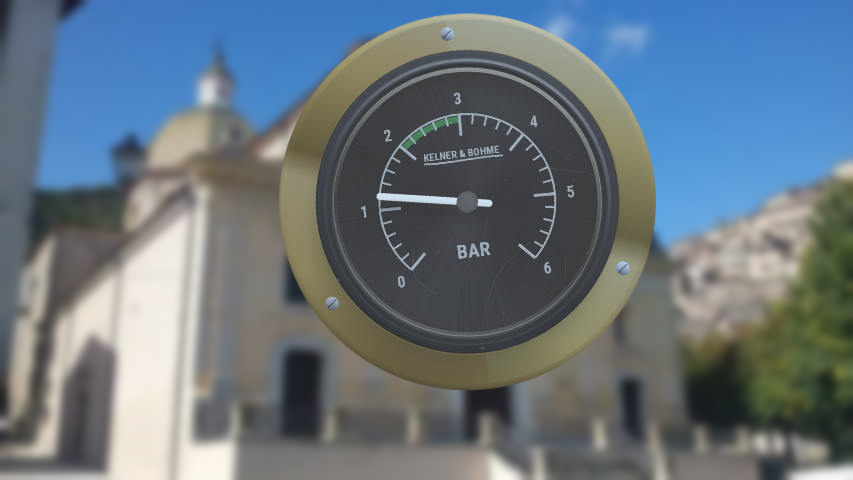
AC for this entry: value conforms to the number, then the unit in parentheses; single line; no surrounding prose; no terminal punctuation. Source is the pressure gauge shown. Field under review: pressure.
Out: 1.2 (bar)
